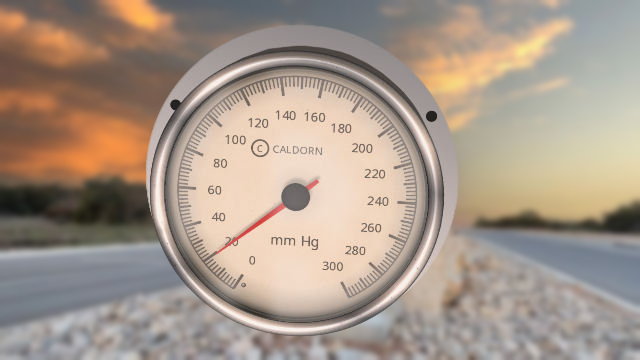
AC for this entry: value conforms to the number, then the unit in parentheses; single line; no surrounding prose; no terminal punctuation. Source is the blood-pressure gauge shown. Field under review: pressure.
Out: 20 (mmHg)
